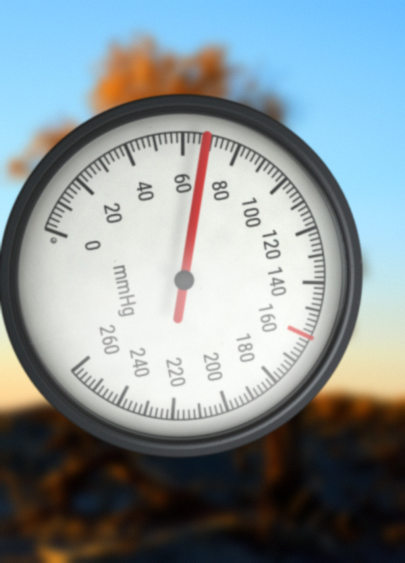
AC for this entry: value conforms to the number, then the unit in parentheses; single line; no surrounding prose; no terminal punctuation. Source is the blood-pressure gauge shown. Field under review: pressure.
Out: 68 (mmHg)
